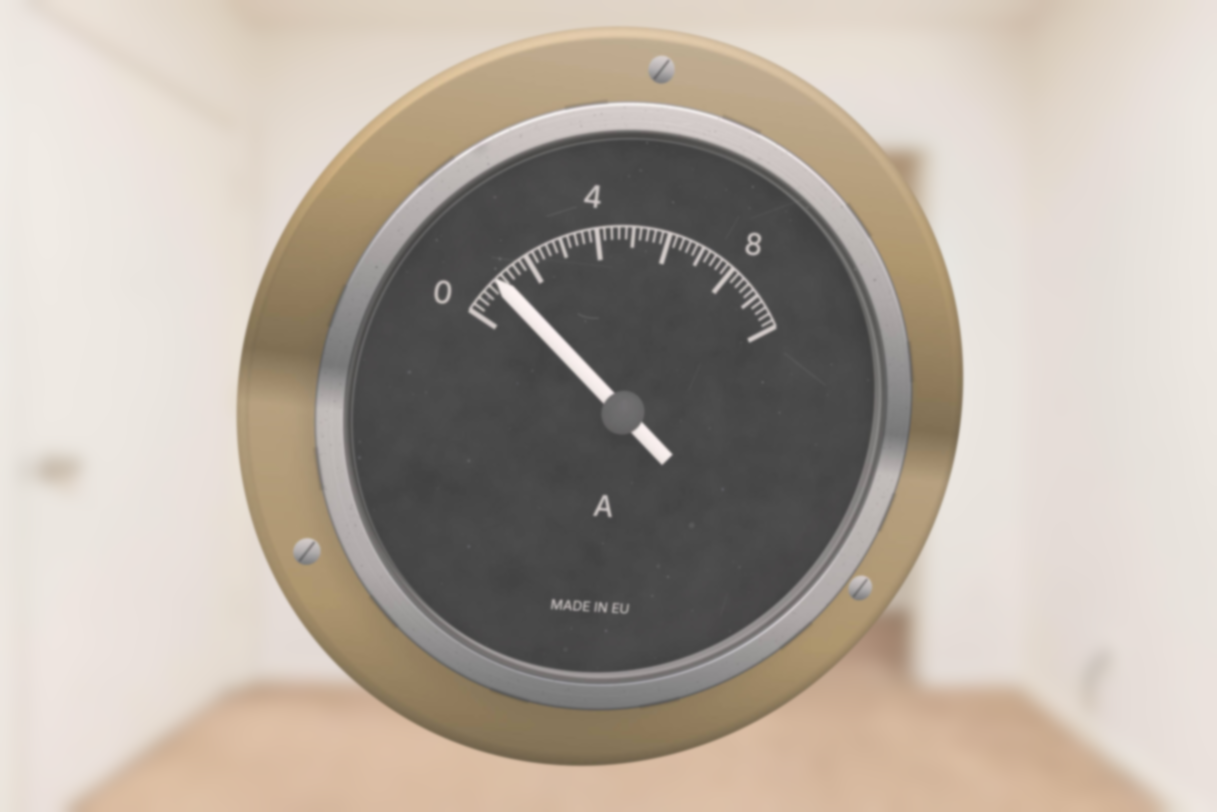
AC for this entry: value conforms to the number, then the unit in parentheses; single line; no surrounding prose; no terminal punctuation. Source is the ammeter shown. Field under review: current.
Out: 1 (A)
